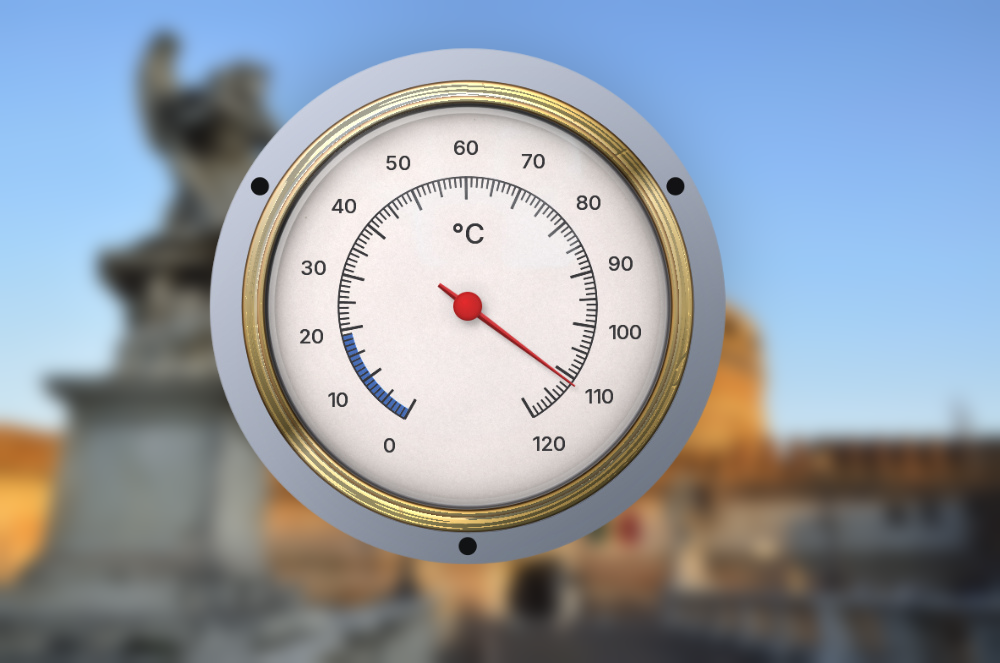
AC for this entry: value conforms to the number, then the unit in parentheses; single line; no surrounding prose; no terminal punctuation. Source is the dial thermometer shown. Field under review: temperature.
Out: 111 (°C)
